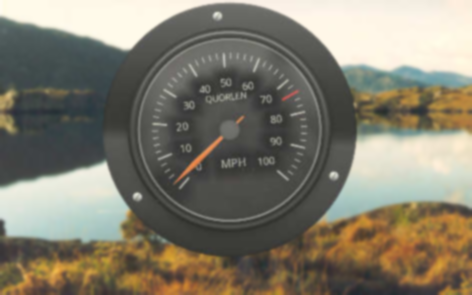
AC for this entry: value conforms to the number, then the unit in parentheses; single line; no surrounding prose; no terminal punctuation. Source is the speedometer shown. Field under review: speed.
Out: 2 (mph)
